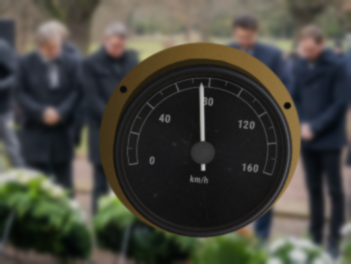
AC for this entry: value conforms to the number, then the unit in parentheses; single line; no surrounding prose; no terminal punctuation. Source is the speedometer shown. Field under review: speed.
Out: 75 (km/h)
